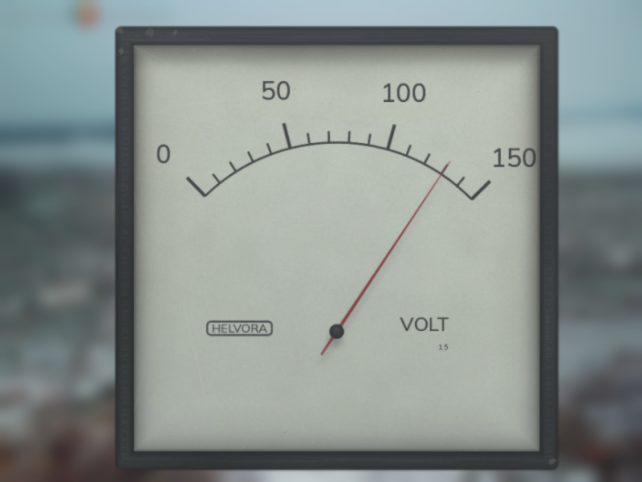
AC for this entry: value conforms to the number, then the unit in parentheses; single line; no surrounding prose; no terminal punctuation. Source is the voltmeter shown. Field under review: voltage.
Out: 130 (V)
